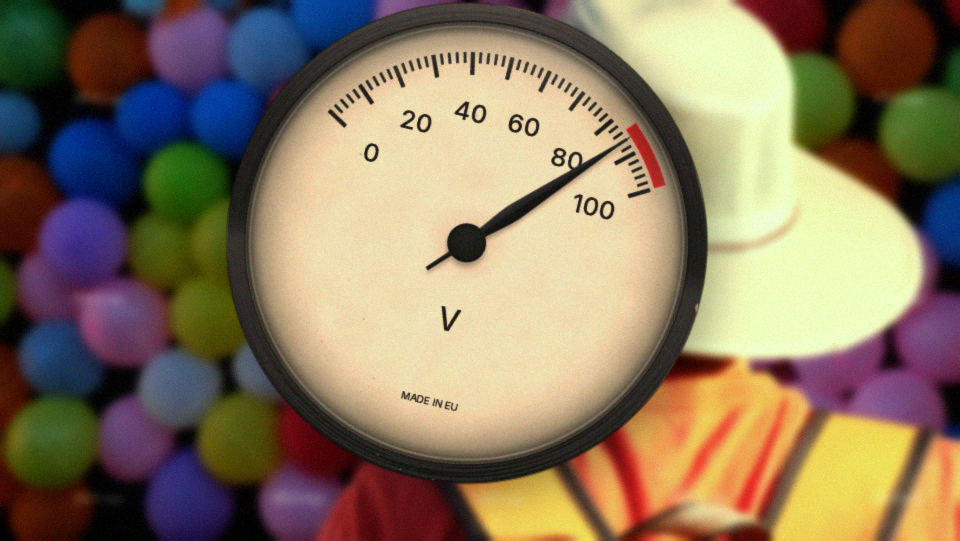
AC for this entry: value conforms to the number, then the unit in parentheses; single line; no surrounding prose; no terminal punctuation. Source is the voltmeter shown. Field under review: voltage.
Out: 86 (V)
